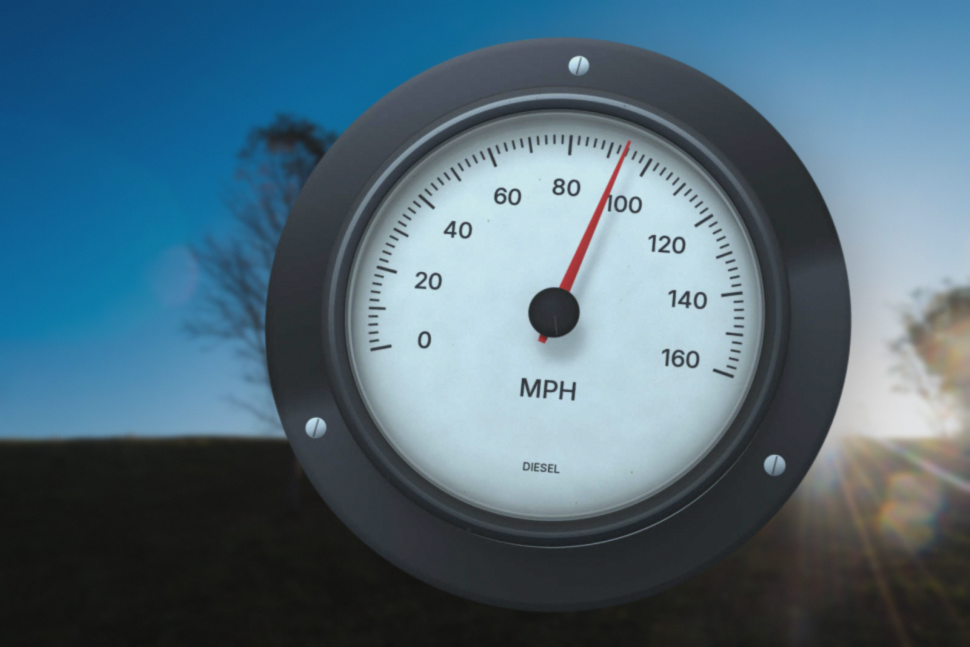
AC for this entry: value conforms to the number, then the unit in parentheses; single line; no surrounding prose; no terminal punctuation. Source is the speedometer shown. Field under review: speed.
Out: 94 (mph)
